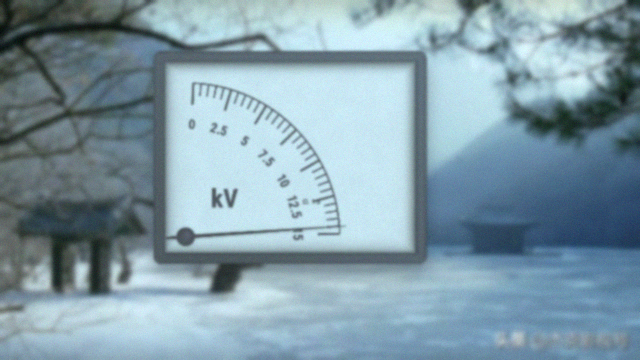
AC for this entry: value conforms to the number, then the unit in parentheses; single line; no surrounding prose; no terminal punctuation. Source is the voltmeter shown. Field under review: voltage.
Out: 14.5 (kV)
